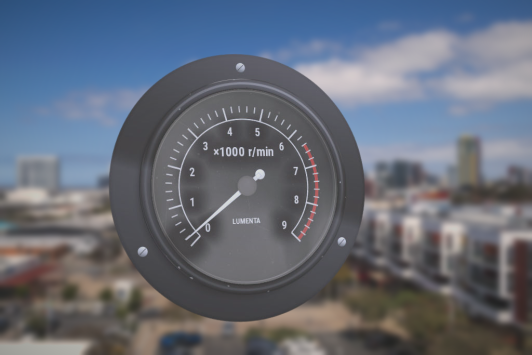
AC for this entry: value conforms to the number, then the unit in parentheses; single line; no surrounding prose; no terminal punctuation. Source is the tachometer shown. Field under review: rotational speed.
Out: 200 (rpm)
